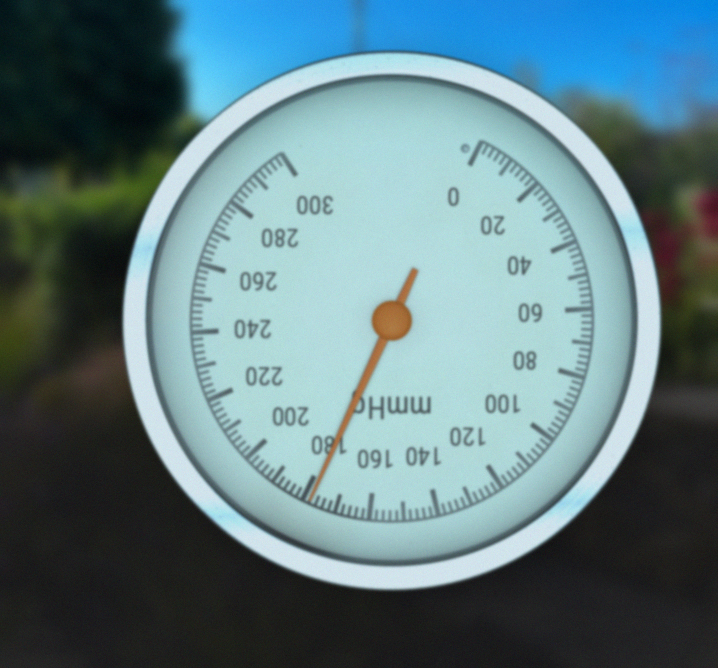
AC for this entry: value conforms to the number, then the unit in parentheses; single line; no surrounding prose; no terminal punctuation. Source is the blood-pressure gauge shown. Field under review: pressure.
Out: 178 (mmHg)
